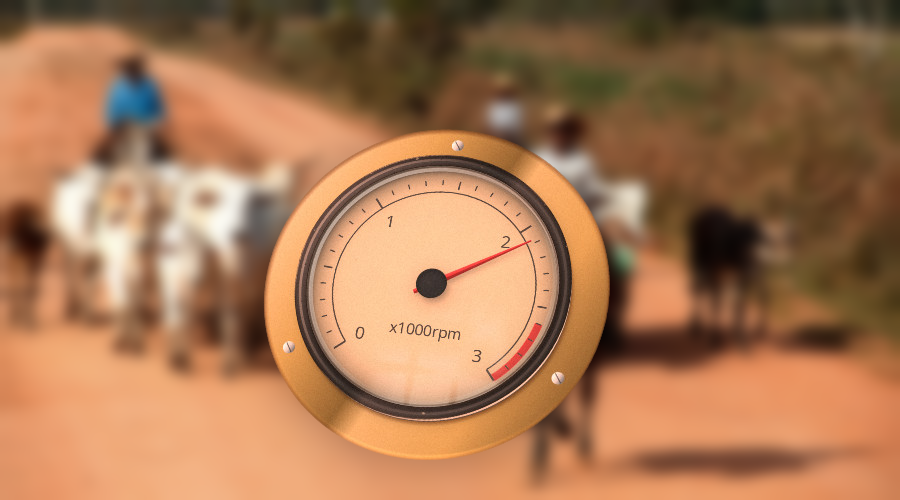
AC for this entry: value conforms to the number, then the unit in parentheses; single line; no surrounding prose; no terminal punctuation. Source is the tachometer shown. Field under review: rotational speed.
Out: 2100 (rpm)
